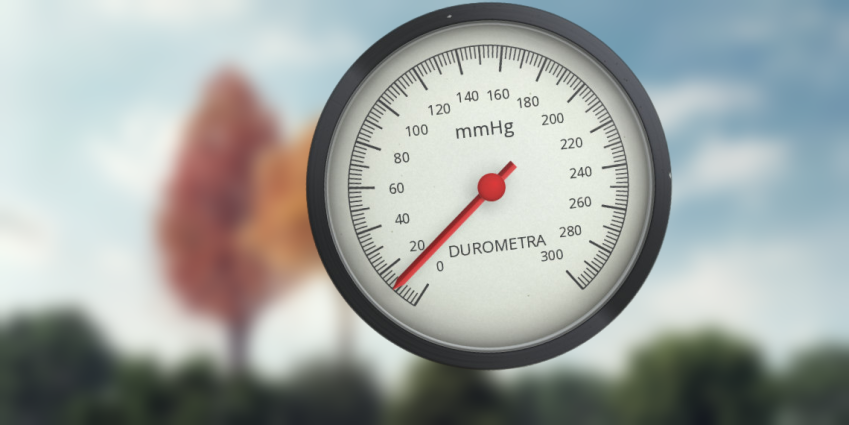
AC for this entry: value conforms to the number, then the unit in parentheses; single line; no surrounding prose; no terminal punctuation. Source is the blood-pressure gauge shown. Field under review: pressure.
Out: 12 (mmHg)
